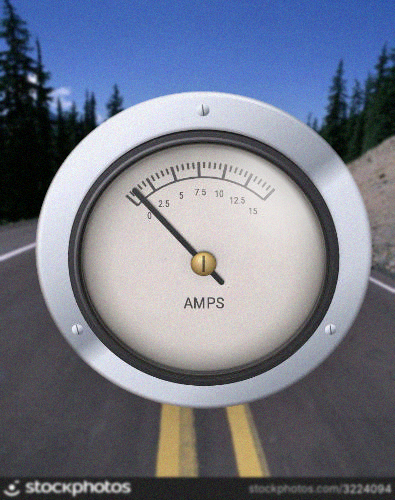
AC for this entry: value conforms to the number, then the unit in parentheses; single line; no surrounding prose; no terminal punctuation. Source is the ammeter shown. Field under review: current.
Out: 1 (A)
